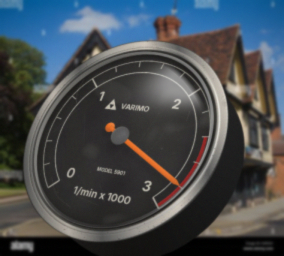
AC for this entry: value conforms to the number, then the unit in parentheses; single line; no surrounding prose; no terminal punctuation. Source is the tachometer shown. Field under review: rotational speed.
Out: 2800 (rpm)
